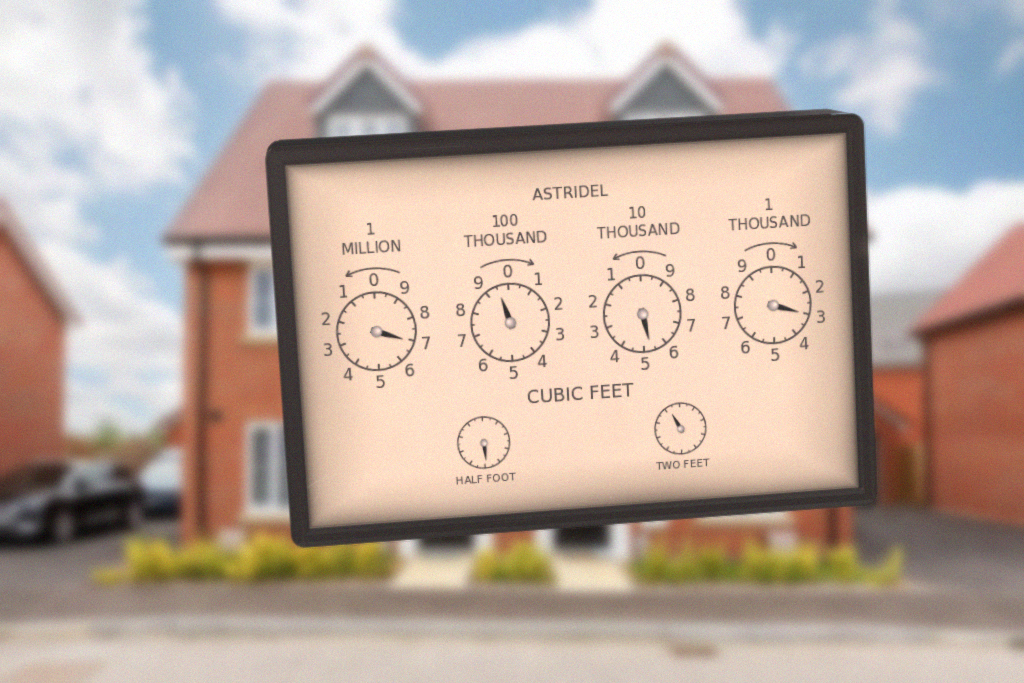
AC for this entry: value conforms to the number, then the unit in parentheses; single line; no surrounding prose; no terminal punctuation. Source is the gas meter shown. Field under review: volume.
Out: 695300 (ft³)
